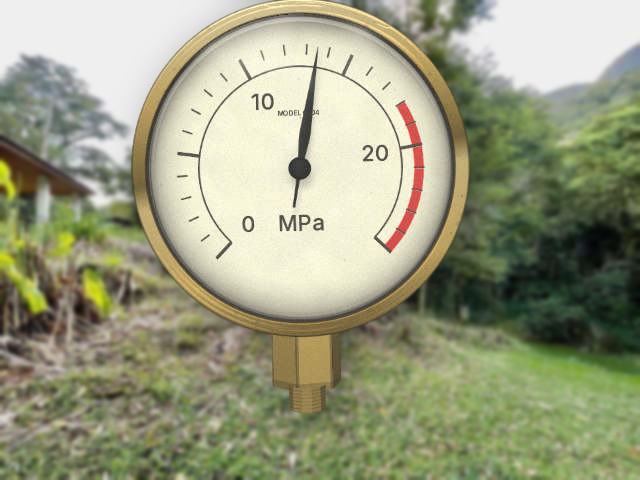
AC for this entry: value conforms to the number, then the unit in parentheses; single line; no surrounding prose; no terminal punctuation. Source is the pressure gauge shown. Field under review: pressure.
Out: 13.5 (MPa)
